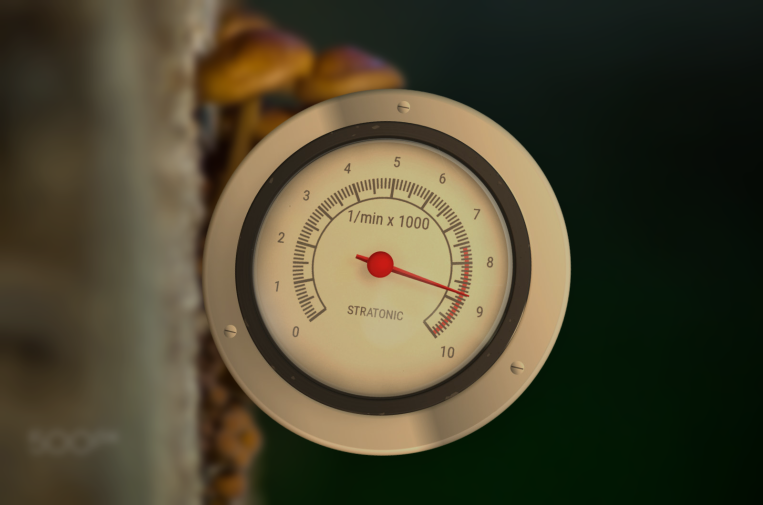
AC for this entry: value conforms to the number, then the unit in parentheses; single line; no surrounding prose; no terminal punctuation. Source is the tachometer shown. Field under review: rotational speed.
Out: 8800 (rpm)
